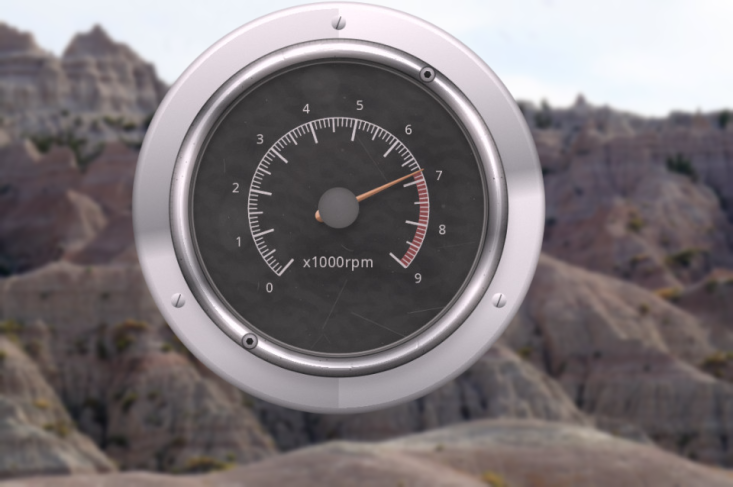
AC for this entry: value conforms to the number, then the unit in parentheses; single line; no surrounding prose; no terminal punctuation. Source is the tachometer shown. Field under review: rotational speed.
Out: 6800 (rpm)
